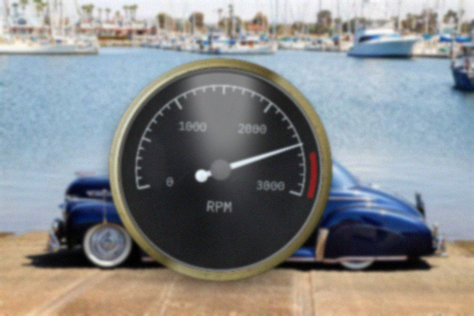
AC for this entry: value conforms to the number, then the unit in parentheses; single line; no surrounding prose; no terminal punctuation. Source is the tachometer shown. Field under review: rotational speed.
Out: 2500 (rpm)
